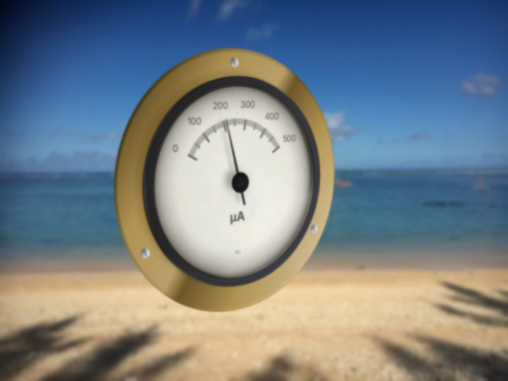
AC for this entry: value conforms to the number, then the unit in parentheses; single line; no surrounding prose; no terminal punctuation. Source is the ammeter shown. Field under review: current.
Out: 200 (µA)
